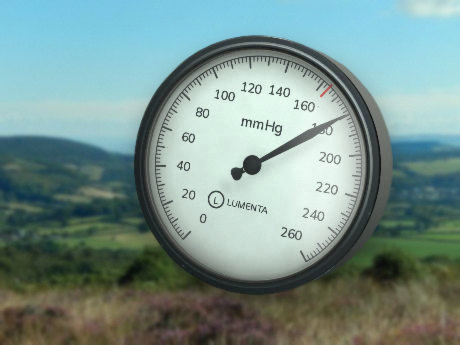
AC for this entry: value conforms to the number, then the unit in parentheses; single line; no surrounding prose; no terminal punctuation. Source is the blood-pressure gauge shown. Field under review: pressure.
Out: 180 (mmHg)
